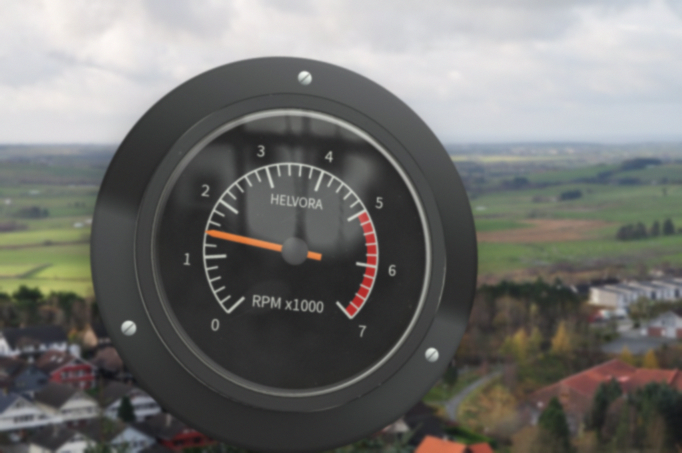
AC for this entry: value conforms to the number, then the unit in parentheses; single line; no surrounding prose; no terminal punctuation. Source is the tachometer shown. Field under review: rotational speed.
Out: 1400 (rpm)
